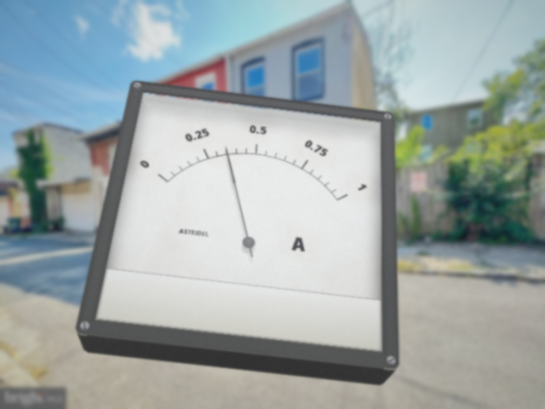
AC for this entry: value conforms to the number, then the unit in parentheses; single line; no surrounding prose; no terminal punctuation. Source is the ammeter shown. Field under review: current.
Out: 0.35 (A)
